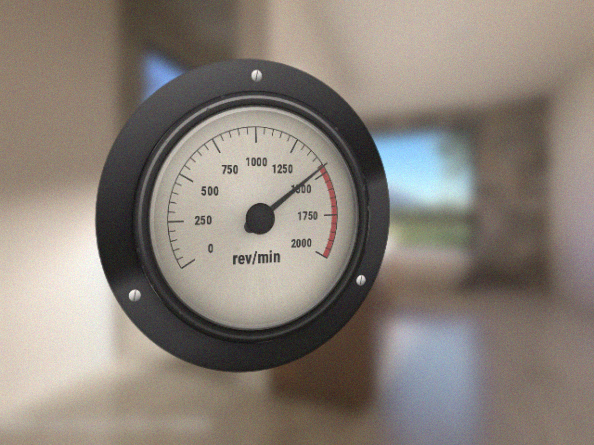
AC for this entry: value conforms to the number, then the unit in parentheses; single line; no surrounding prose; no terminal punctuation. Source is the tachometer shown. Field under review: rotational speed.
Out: 1450 (rpm)
